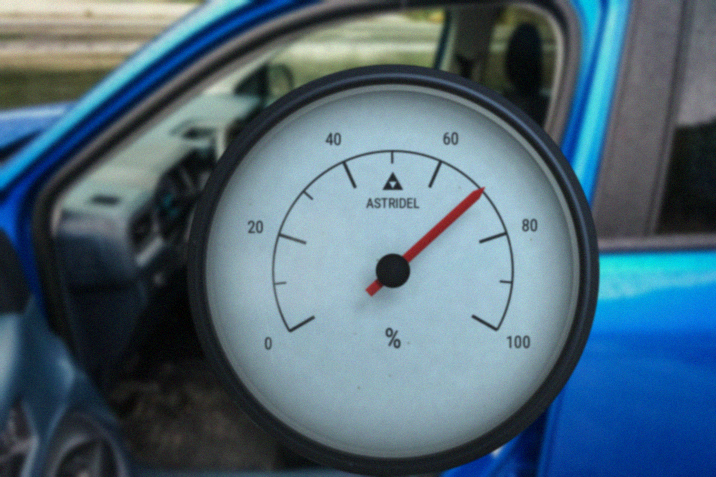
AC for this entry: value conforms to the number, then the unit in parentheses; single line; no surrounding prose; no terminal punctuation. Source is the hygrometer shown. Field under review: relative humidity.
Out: 70 (%)
